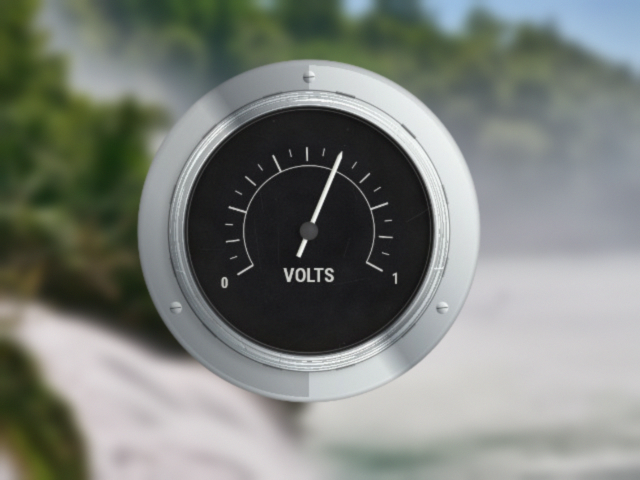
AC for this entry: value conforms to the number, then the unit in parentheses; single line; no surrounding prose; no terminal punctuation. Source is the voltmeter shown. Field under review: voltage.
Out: 0.6 (V)
